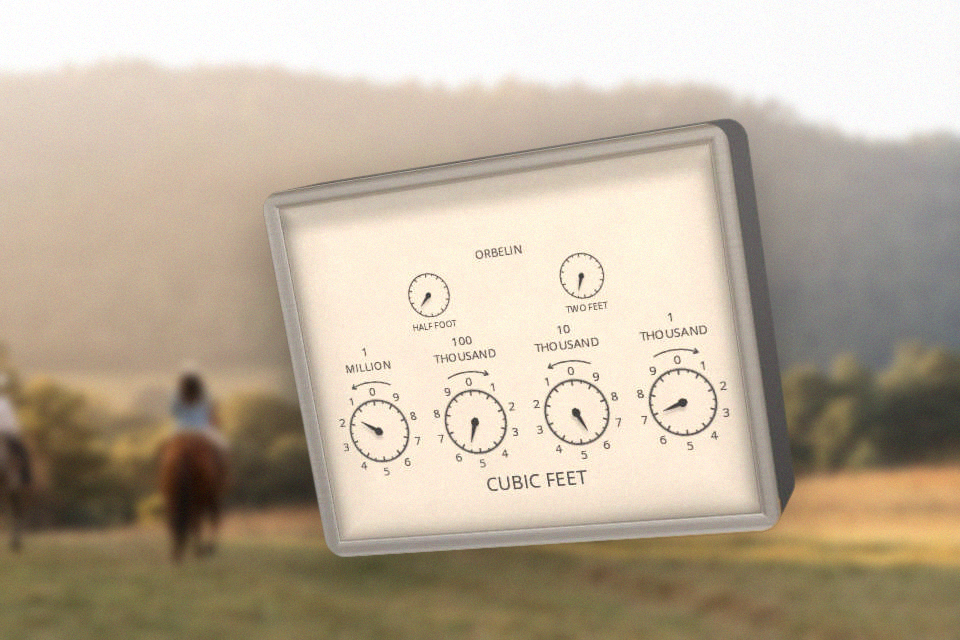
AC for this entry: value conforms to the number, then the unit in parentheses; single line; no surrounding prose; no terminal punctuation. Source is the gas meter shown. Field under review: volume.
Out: 155700 (ft³)
